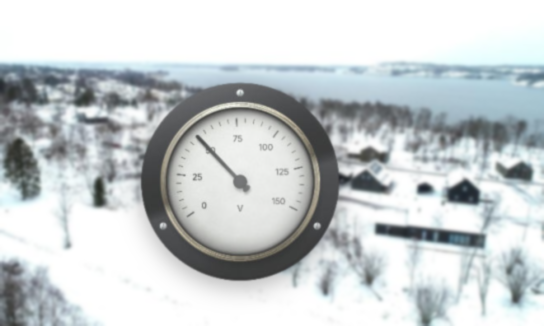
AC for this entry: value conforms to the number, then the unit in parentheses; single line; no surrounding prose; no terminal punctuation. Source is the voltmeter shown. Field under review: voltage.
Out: 50 (V)
